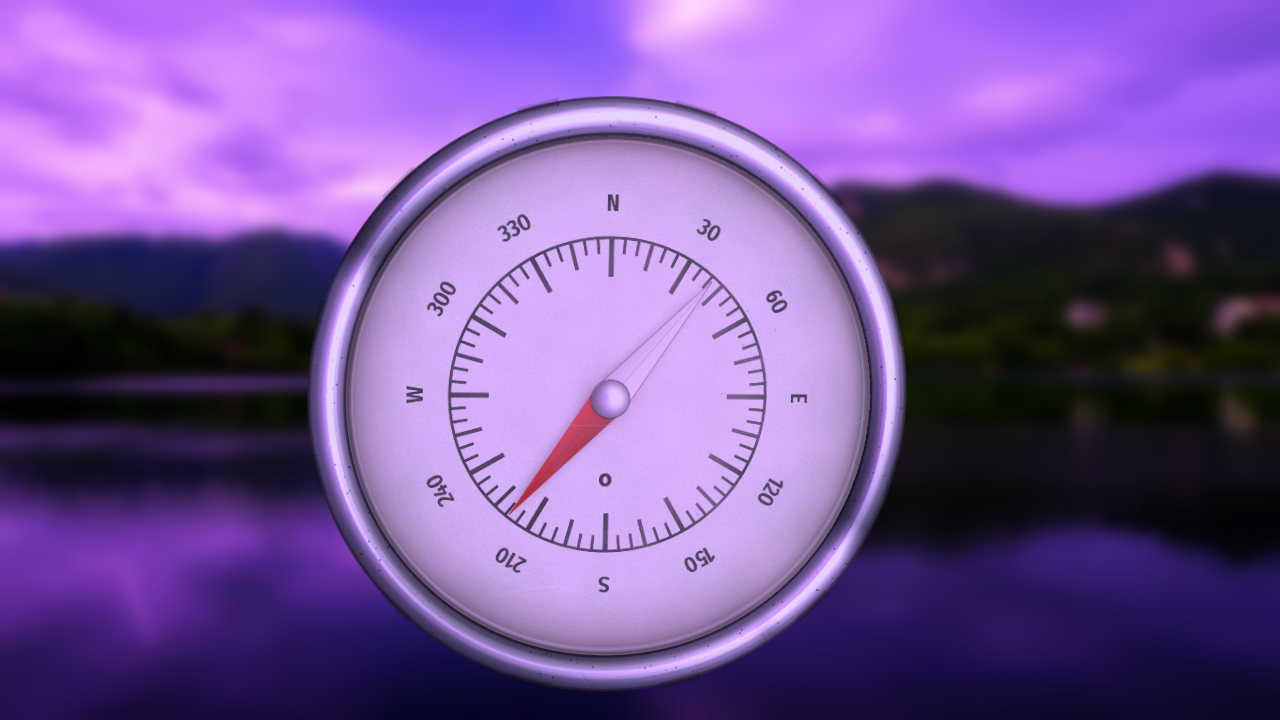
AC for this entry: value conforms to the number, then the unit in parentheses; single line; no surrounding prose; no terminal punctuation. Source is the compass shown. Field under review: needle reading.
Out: 220 (°)
